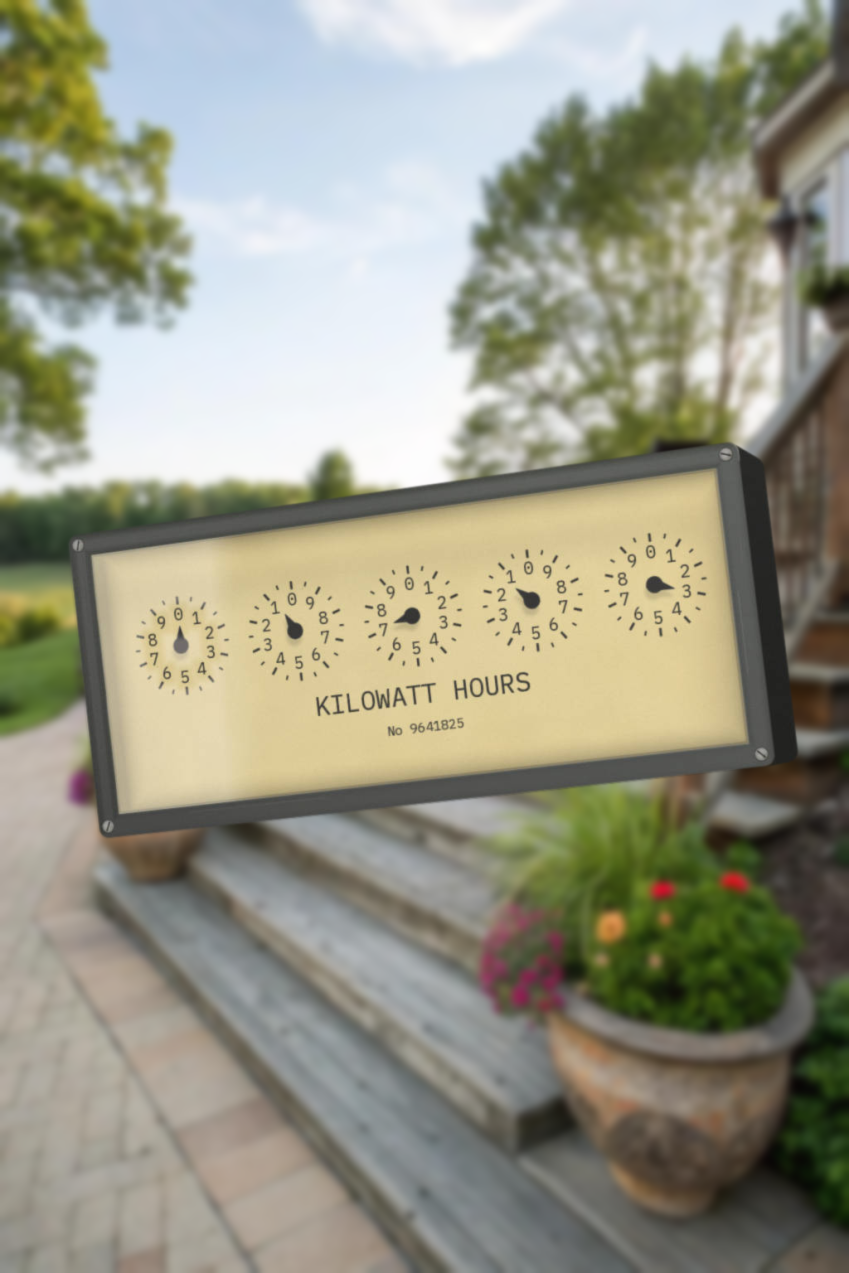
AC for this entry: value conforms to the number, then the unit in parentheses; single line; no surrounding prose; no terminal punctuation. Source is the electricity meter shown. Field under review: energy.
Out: 713 (kWh)
